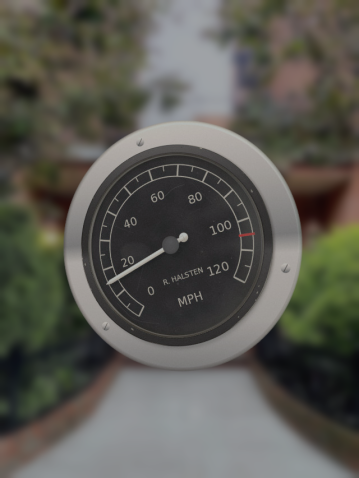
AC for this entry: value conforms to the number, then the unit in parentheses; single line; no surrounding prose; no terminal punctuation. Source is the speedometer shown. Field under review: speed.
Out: 15 (mph)
